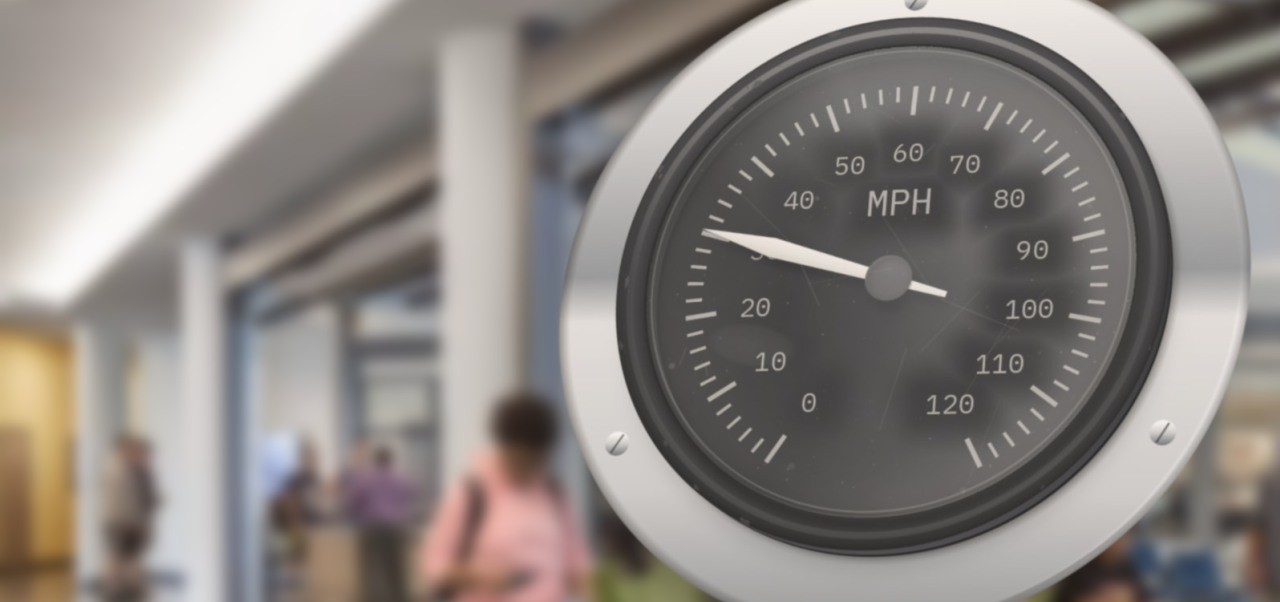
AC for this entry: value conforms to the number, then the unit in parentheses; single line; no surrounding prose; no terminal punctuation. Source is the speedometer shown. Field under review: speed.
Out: 30 (mph)
